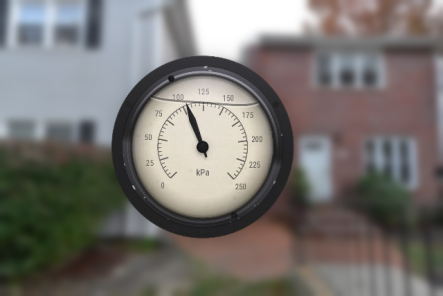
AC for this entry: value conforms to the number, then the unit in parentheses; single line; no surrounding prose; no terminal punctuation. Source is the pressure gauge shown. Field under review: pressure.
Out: 105 (kPa)
